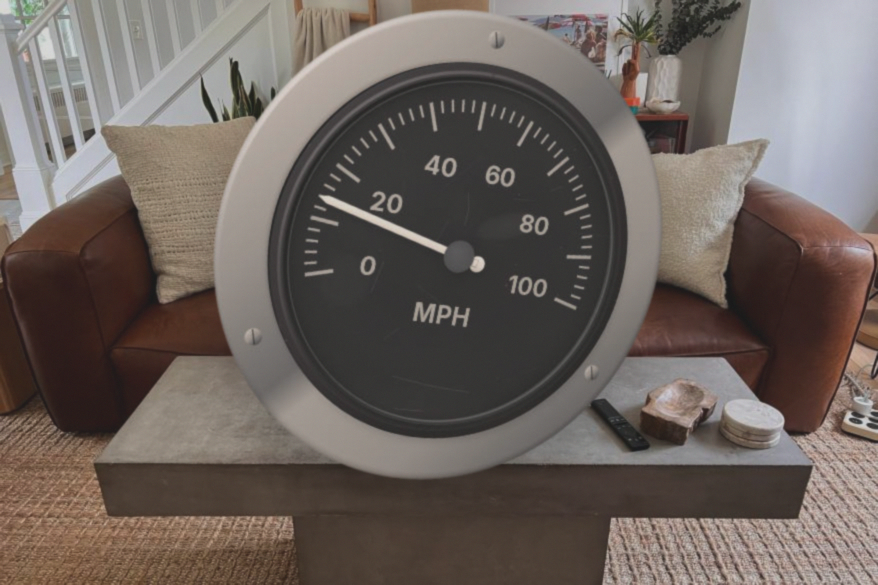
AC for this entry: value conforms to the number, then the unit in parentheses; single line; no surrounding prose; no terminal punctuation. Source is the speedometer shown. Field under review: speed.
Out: 14 (mph)
